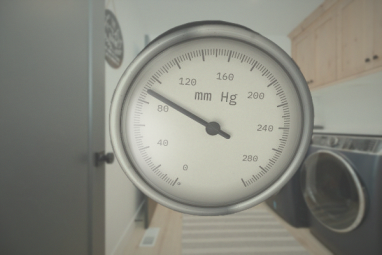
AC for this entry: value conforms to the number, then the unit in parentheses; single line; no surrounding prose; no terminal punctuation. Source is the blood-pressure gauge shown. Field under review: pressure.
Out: 90 (mmHg)
